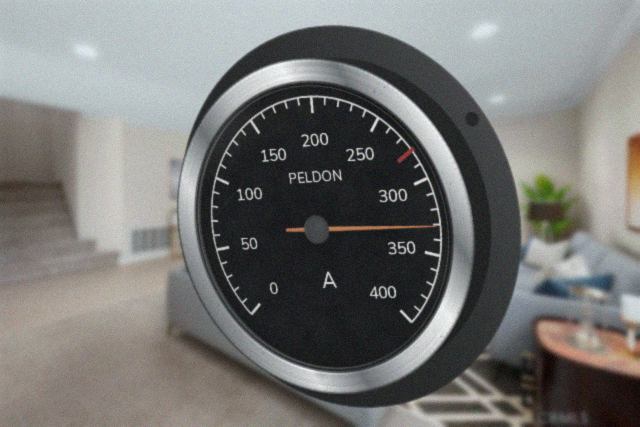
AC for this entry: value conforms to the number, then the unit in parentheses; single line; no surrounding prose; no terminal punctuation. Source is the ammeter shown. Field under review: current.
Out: 330 (A)
